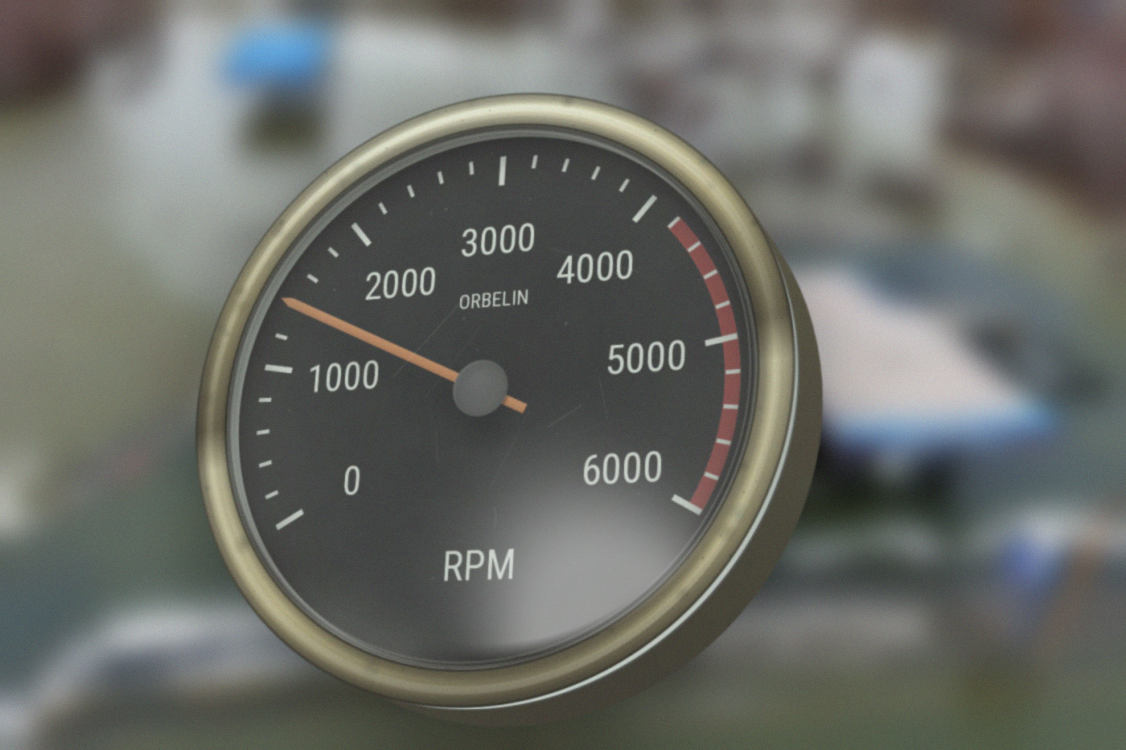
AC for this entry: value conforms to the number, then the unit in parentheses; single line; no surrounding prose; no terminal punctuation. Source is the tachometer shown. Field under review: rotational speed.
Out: 1400 (rpm)
